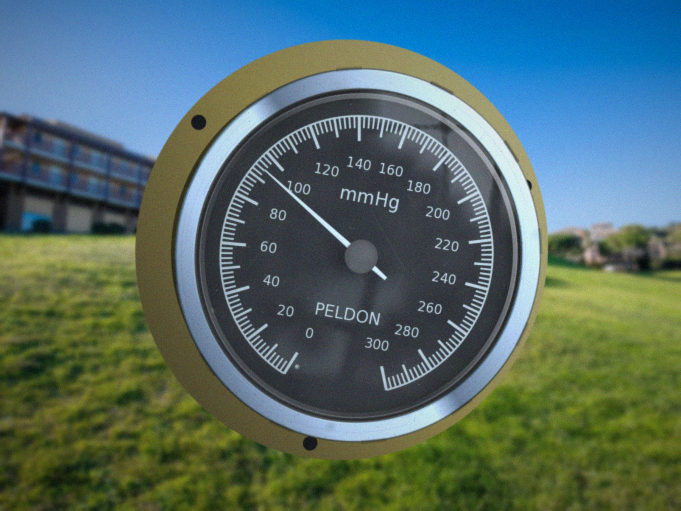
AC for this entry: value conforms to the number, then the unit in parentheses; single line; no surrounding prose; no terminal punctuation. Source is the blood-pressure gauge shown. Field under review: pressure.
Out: 94 (mmHg)
